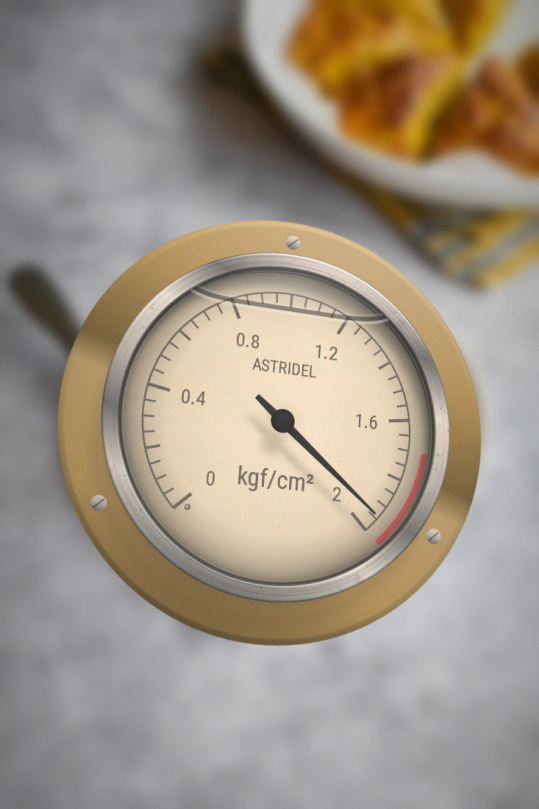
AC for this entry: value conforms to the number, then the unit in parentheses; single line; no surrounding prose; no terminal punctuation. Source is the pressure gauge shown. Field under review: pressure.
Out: 1.95 (kg/cm²)
